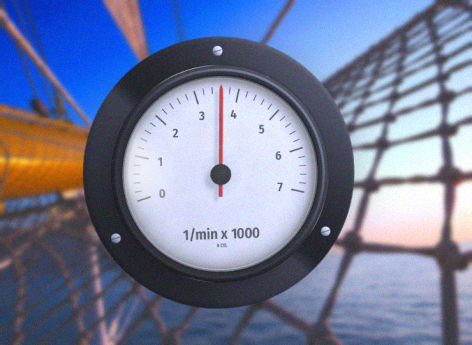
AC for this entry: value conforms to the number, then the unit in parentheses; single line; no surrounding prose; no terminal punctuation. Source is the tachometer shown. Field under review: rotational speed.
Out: 3600 (rpm)
